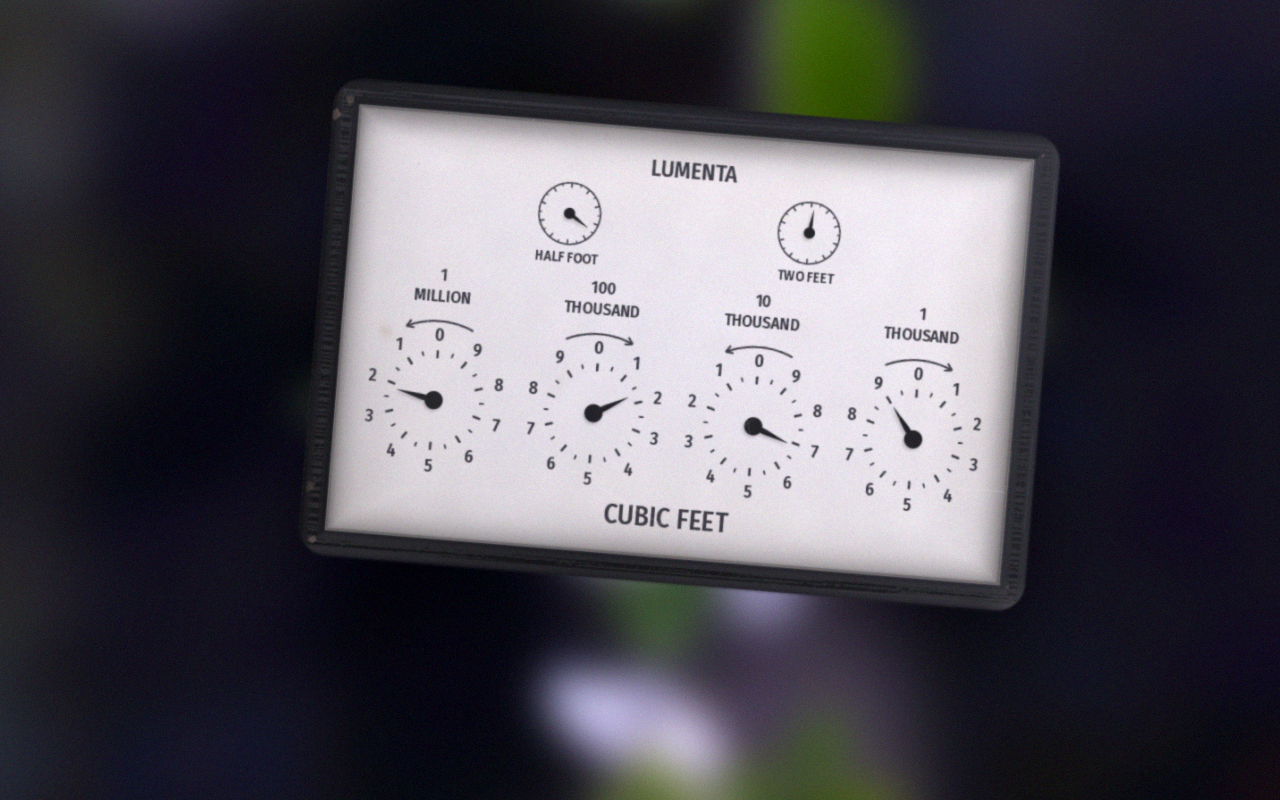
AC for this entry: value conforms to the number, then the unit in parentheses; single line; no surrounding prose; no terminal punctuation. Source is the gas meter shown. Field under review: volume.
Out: 216900 (ft³)
